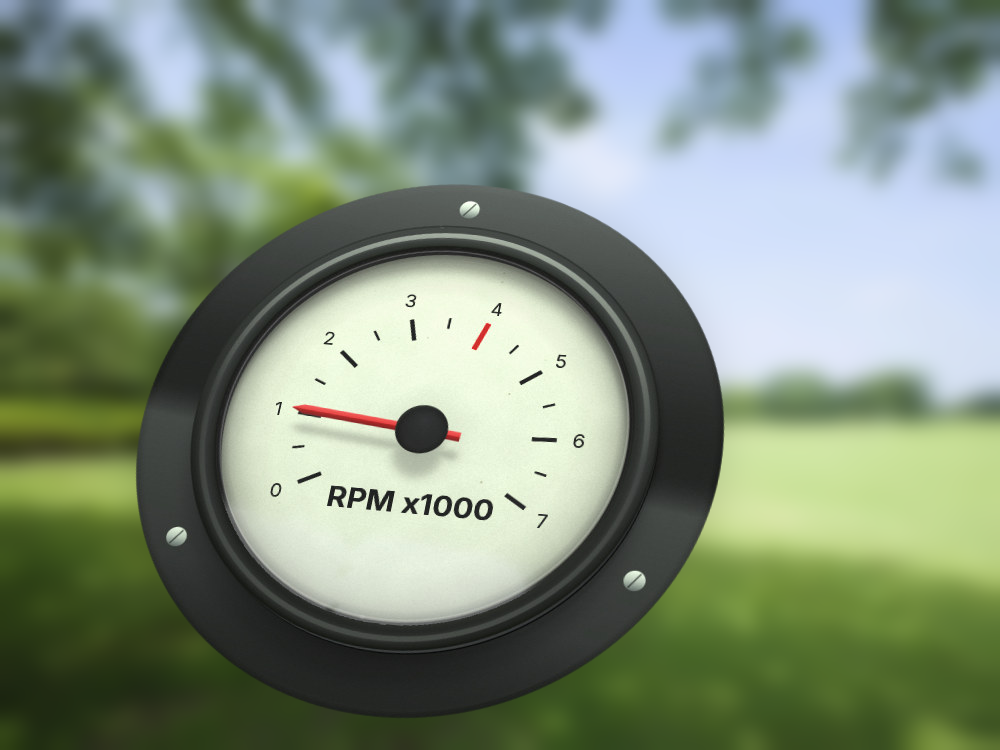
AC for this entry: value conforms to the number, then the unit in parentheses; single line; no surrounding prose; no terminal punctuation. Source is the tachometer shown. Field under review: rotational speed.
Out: 1000 (rpm)
